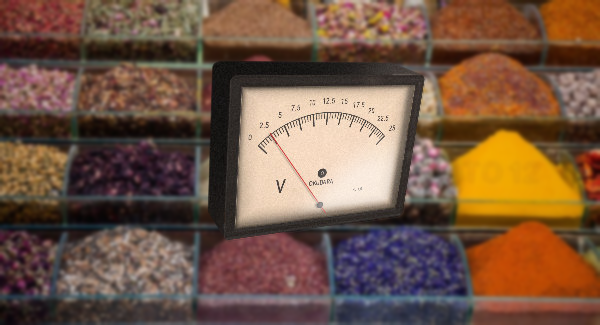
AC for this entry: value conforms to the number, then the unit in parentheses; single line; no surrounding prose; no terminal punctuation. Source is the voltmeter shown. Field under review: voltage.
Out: 2.5 (V)
